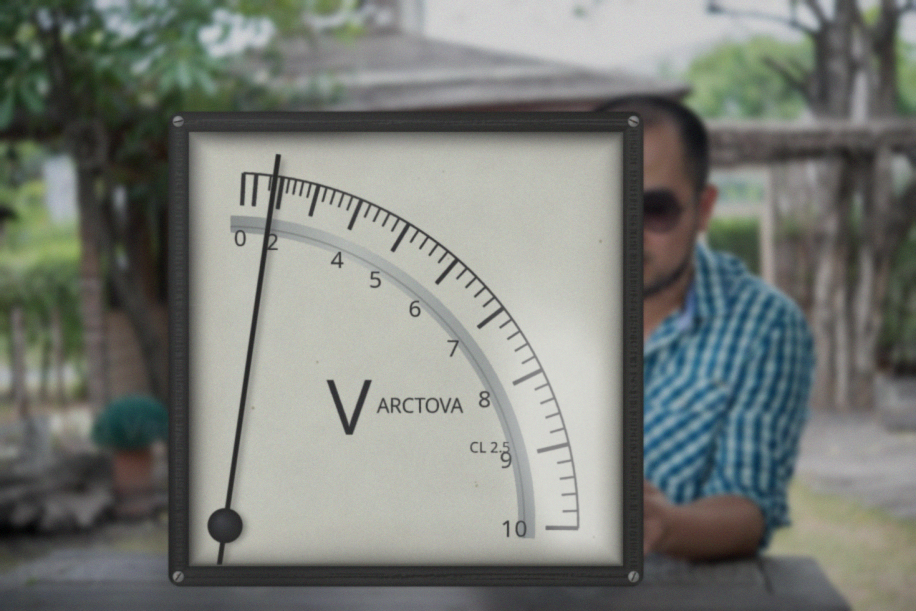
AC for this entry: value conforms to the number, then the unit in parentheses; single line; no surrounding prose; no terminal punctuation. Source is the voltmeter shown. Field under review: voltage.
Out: 1.8 (V)
